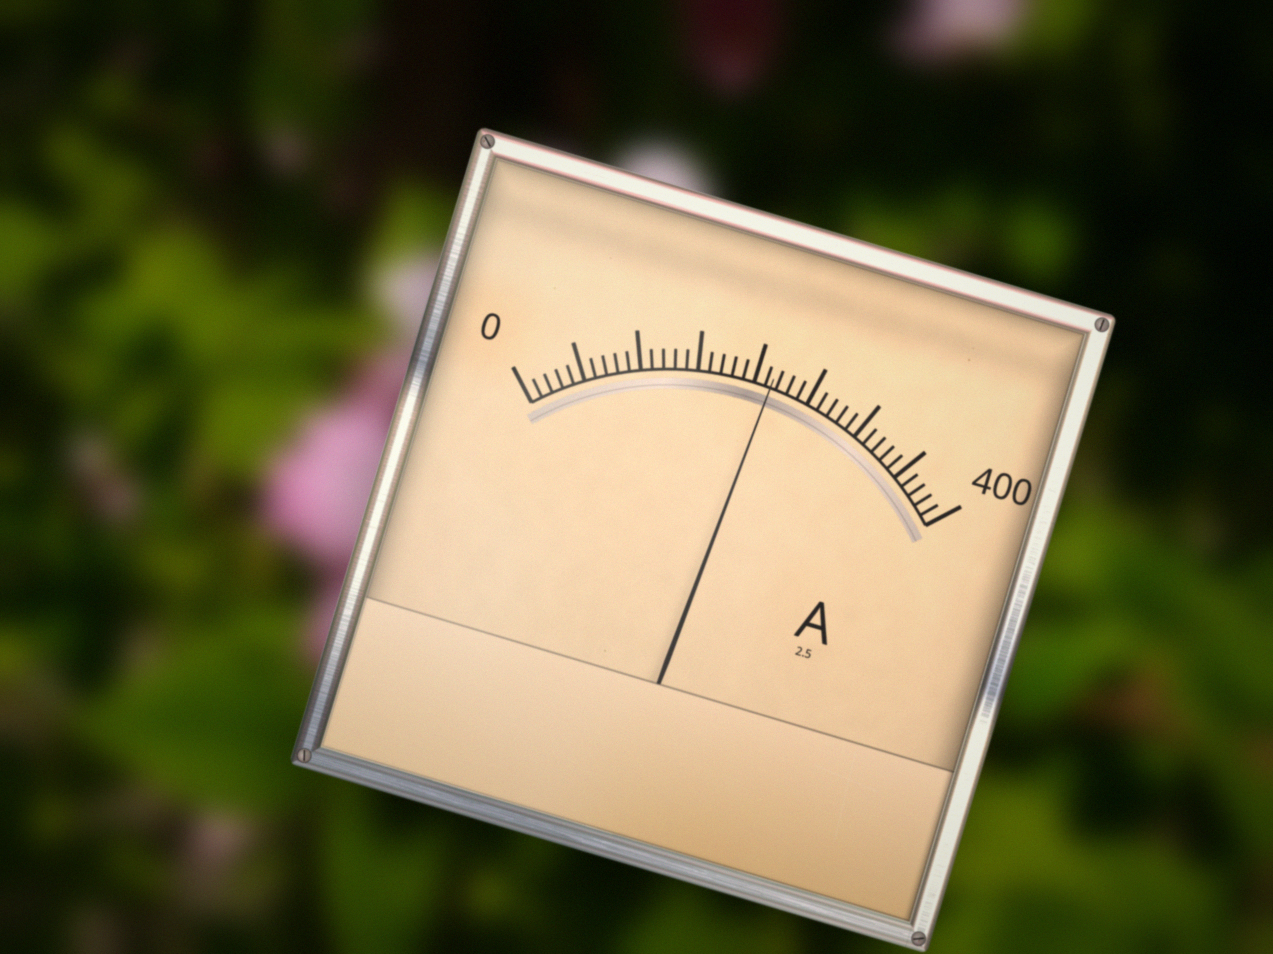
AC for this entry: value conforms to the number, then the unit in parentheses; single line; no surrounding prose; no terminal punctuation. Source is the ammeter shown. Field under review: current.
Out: 215 (A)
